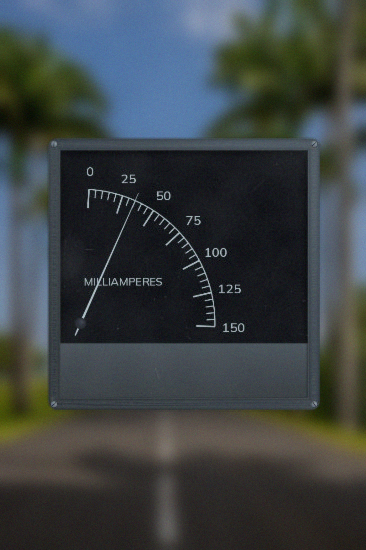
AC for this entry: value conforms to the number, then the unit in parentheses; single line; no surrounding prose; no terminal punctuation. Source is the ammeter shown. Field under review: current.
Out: 35 (mA)
